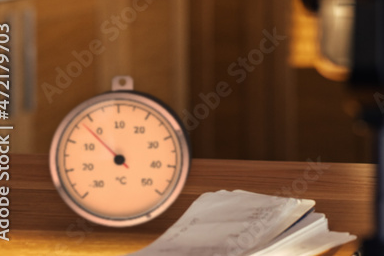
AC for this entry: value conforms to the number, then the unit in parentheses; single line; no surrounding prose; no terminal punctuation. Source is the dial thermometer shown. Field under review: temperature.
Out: -2.5 (°C)
